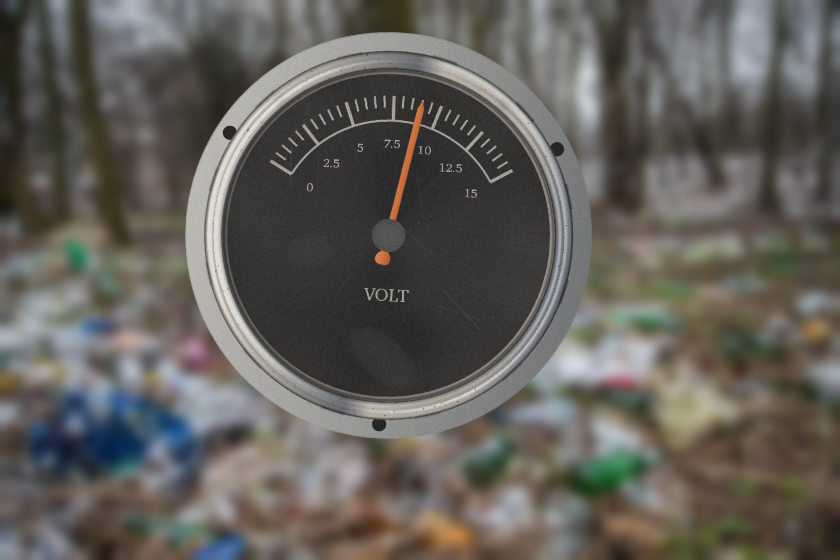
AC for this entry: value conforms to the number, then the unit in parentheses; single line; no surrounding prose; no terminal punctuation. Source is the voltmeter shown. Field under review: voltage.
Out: 9 (V)
